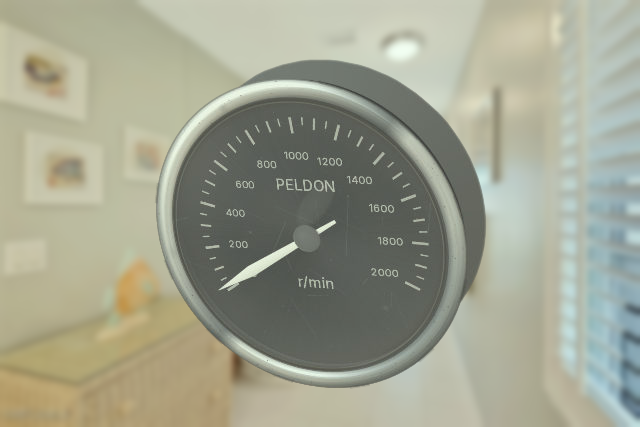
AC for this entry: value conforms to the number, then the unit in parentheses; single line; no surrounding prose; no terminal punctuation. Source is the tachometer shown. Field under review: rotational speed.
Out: 25 (rpm)
